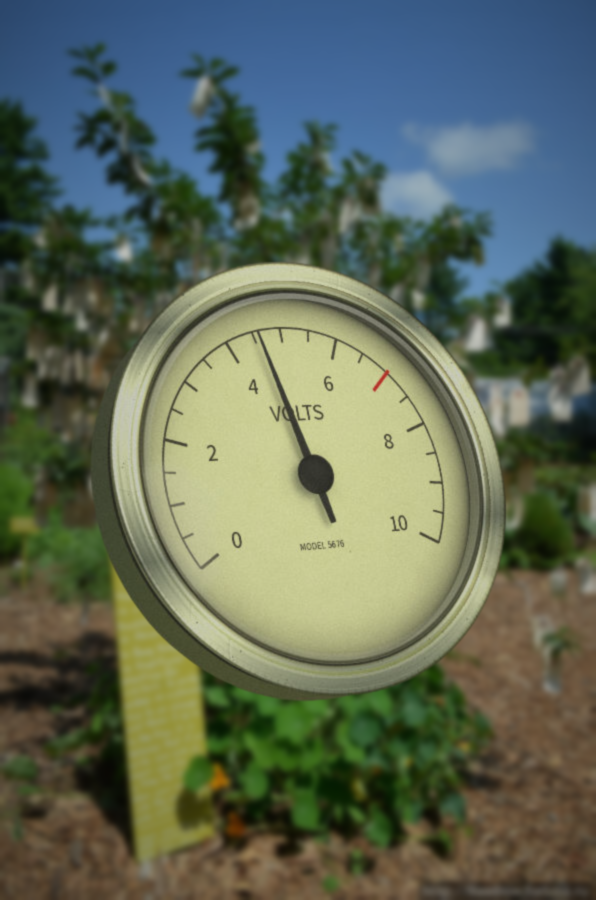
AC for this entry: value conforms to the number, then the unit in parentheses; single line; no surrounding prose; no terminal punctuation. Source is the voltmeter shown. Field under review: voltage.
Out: 4.5 (V)
